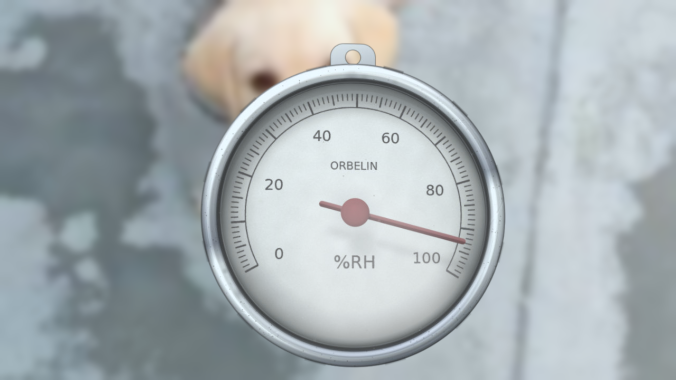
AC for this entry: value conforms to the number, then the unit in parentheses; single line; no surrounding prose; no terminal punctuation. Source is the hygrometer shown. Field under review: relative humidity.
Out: 93 (%)
